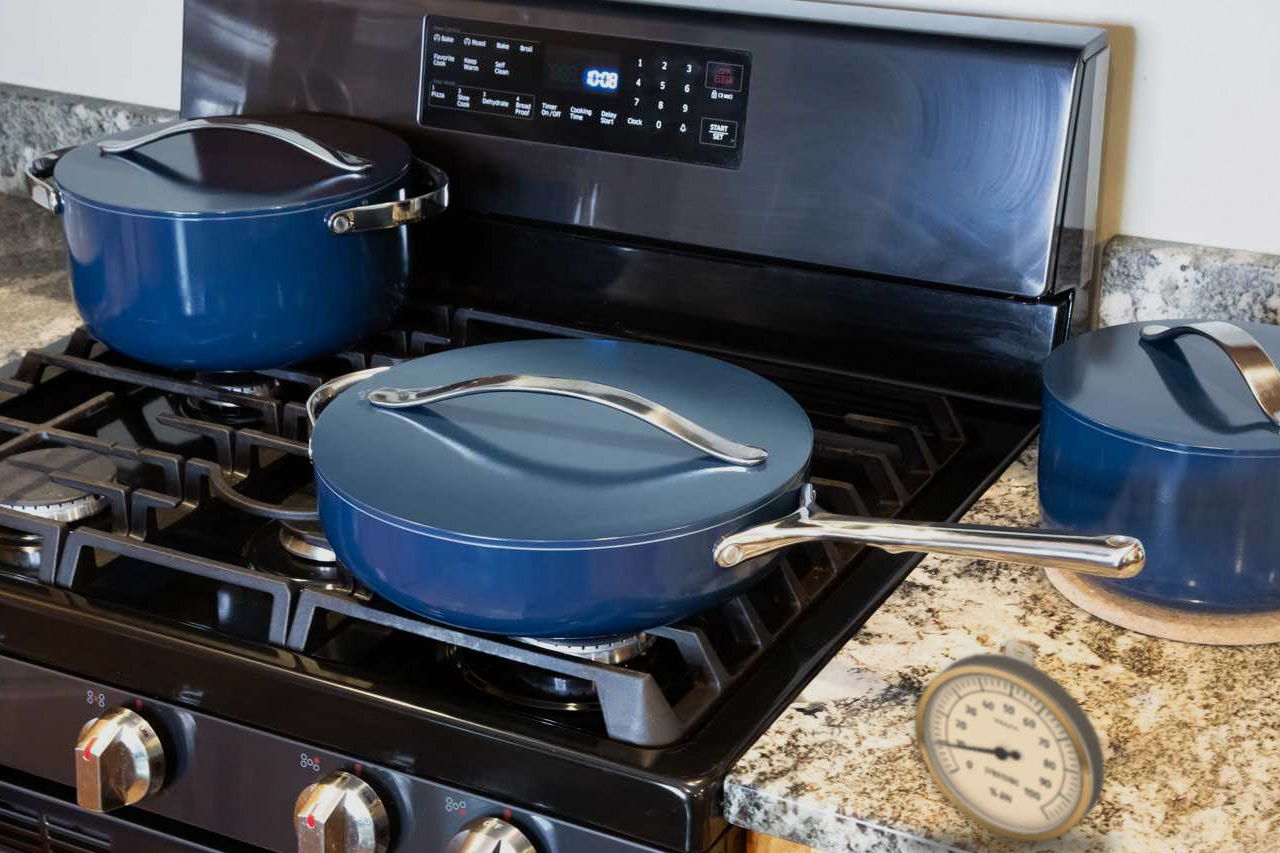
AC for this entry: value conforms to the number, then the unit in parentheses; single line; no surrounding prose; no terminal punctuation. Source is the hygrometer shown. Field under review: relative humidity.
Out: 10 (%)
